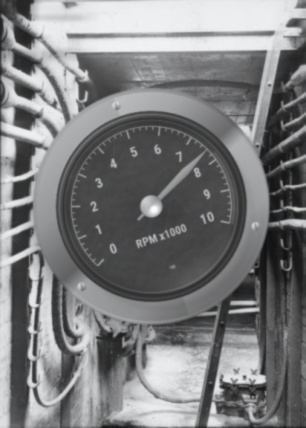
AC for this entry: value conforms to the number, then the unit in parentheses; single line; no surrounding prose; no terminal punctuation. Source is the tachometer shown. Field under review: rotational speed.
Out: 7600 (rpm)
